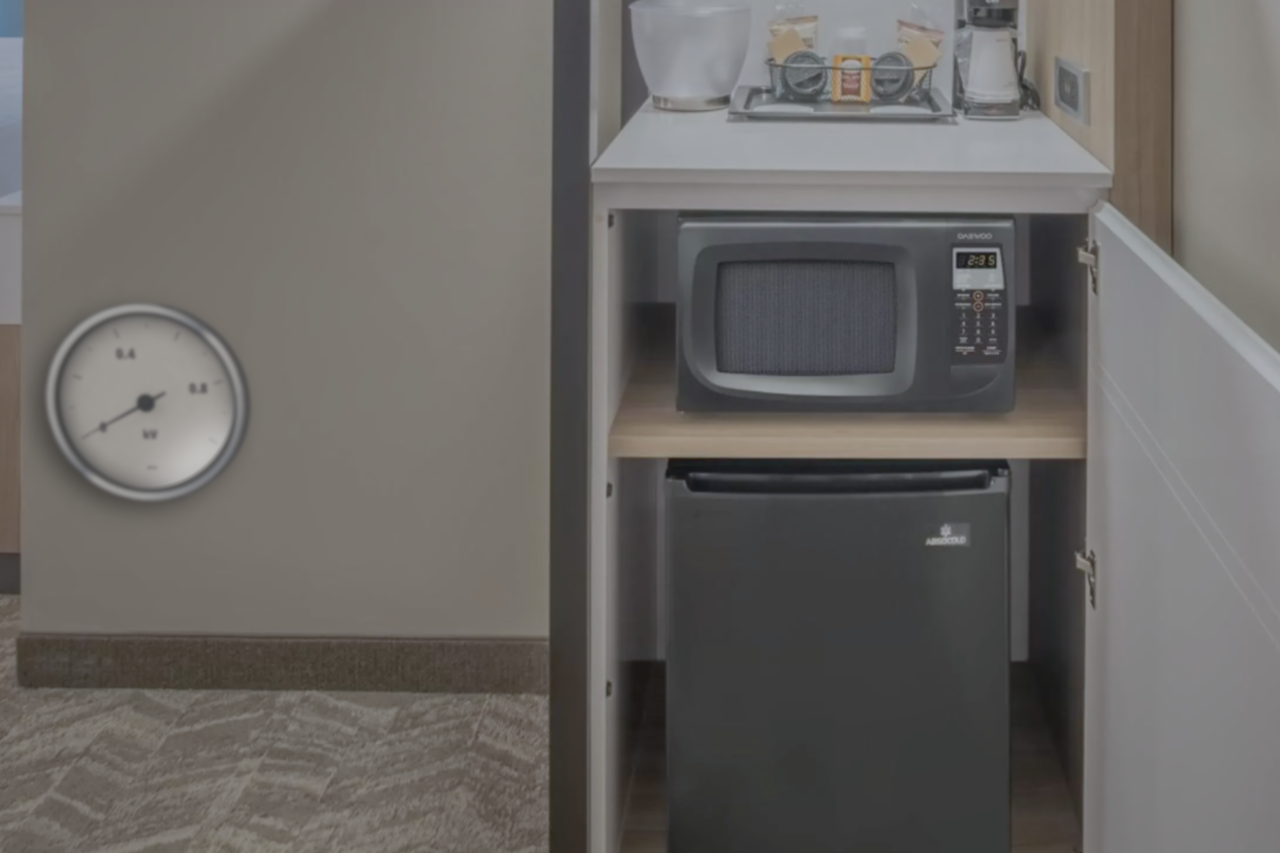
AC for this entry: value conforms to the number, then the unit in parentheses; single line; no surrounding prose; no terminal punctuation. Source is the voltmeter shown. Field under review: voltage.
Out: 0 (kV)
